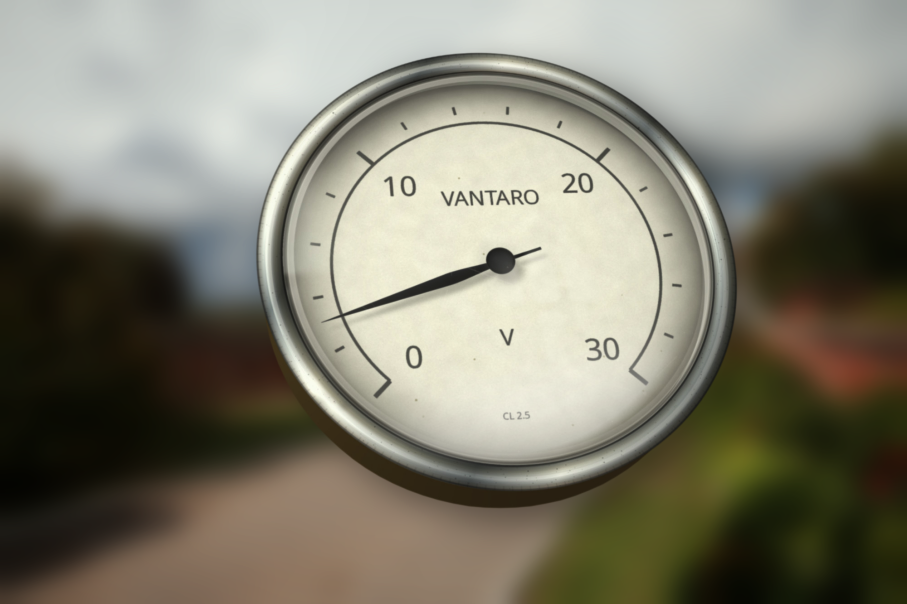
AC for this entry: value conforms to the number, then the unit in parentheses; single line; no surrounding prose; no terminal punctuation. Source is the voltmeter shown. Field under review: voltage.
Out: 3 (V)
